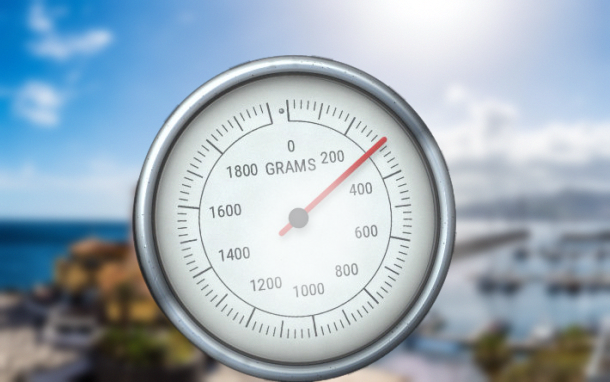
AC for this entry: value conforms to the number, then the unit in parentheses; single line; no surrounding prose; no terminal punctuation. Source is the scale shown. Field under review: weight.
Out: 300 (g)
